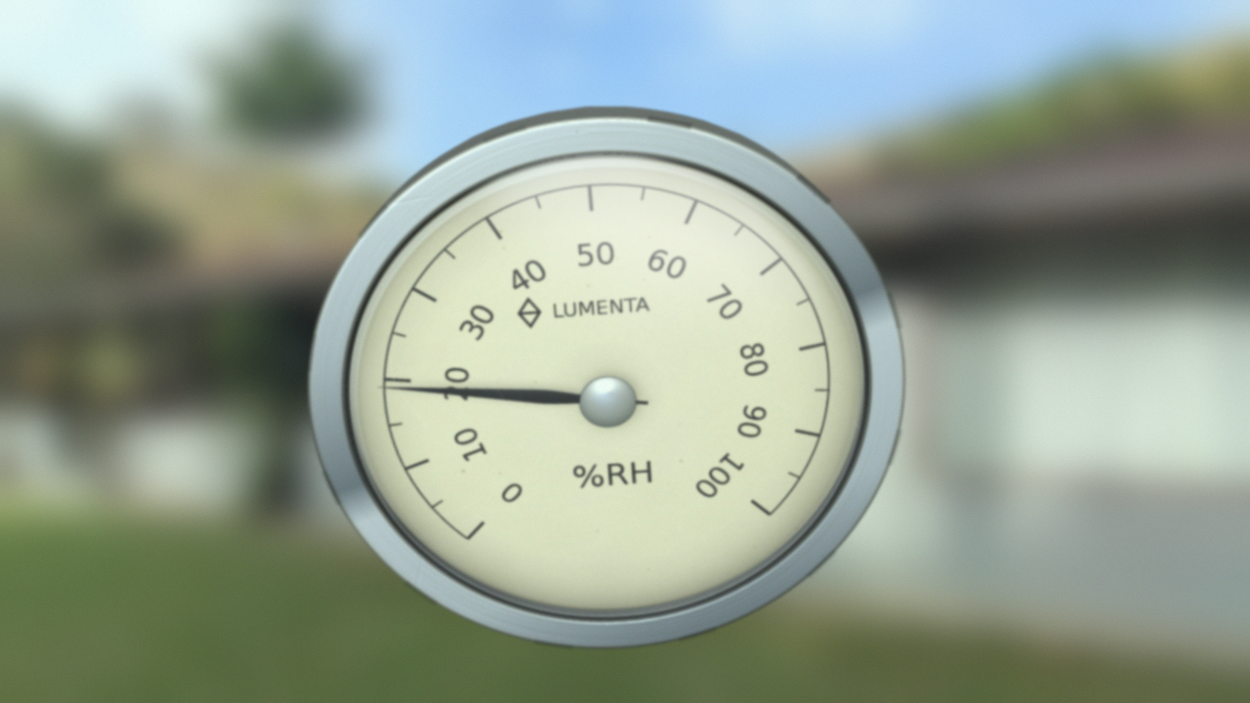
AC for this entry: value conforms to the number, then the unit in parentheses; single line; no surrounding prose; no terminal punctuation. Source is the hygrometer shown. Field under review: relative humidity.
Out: 20 (%)
